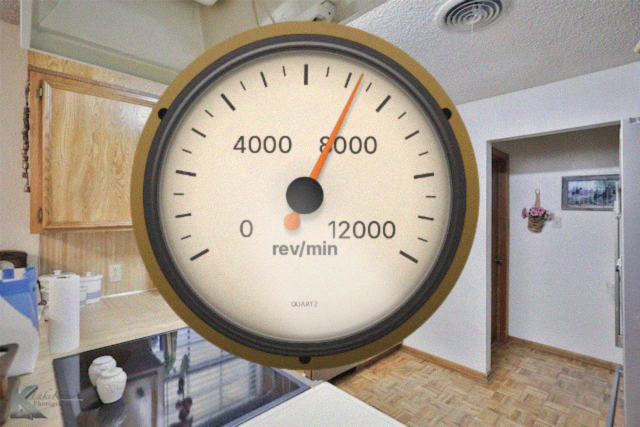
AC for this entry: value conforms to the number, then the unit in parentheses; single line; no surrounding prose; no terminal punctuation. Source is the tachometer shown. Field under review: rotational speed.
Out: 7250 (rpm)
